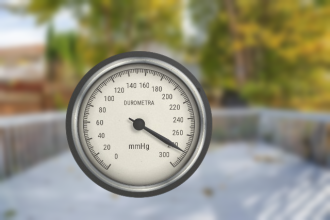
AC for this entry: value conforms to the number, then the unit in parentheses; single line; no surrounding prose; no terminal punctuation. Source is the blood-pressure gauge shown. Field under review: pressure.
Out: 280 (mmHg)
